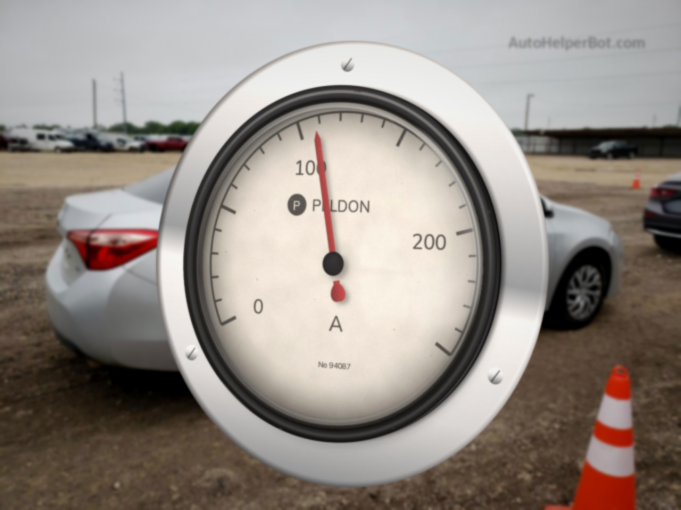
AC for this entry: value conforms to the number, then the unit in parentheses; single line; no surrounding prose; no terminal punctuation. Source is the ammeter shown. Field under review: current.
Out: 110 (A)
